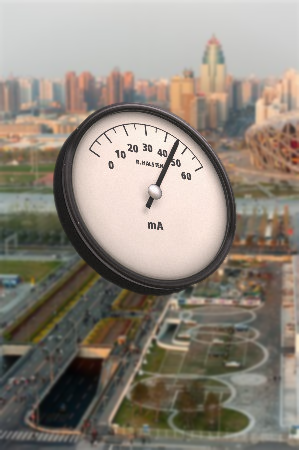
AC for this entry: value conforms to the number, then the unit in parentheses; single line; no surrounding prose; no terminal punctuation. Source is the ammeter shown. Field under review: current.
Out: 45 (mA)
